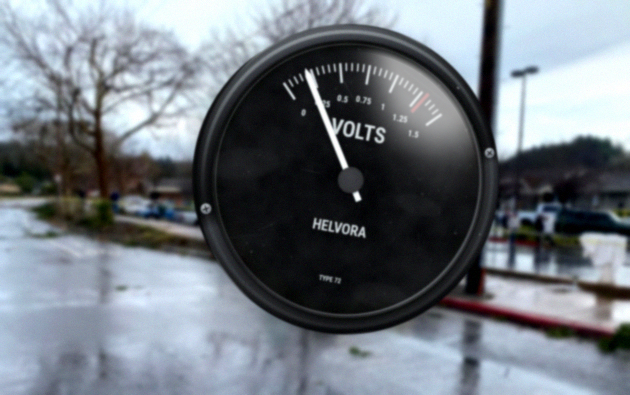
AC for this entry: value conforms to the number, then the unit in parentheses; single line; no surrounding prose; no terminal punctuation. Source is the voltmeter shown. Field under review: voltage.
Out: 0.2 (V)
